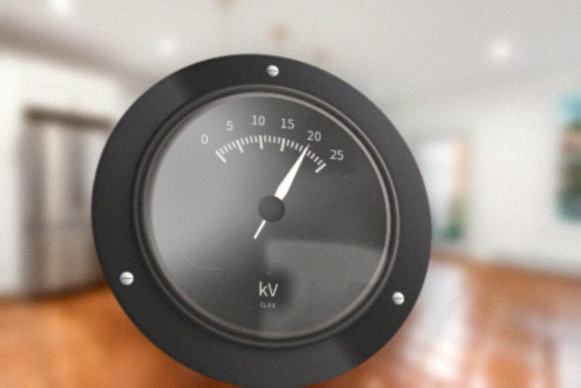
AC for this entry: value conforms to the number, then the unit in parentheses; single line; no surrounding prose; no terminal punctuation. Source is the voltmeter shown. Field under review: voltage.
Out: 20 (kV)
